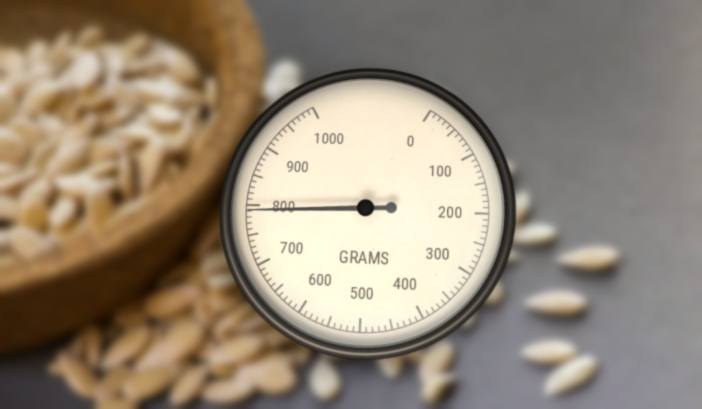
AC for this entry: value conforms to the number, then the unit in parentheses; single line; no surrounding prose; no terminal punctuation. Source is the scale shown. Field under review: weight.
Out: 790 (g)
